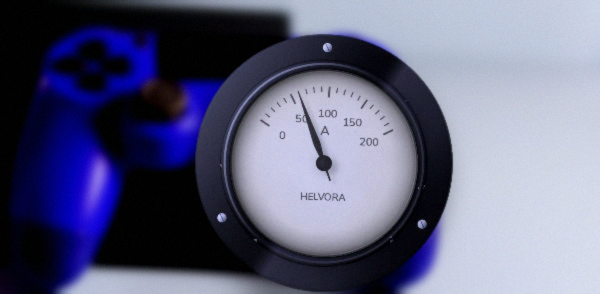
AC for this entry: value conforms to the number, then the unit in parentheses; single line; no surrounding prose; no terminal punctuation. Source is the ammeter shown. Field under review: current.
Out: 60 (A)
